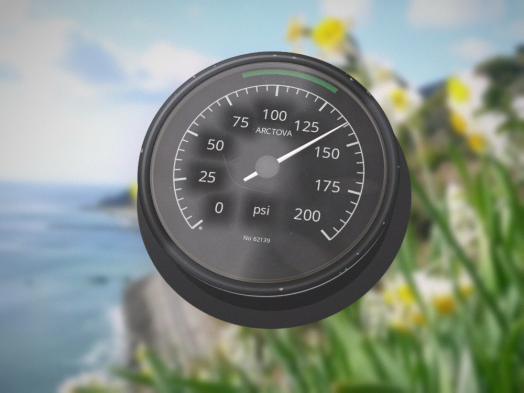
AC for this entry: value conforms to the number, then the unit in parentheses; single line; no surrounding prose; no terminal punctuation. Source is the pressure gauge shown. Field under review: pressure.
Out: 140 (psi)
